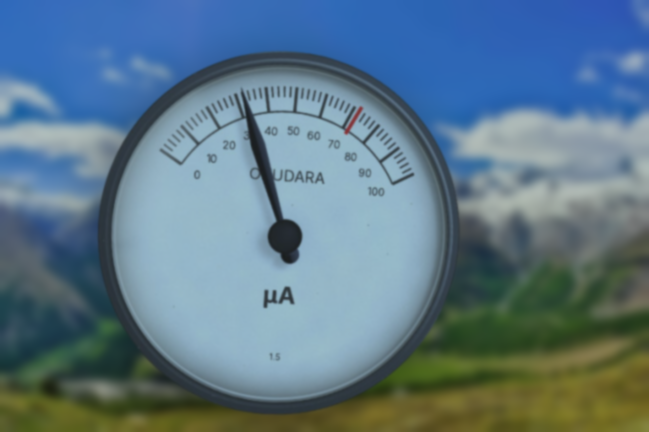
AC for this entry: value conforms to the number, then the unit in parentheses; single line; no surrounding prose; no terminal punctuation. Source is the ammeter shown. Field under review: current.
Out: 32 (µA)
